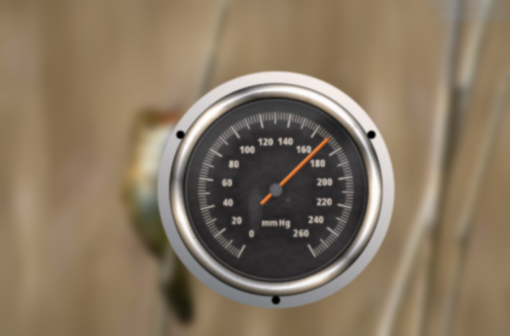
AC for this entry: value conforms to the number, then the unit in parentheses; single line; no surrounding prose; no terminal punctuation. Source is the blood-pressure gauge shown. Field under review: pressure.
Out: 170 (mmHg)
